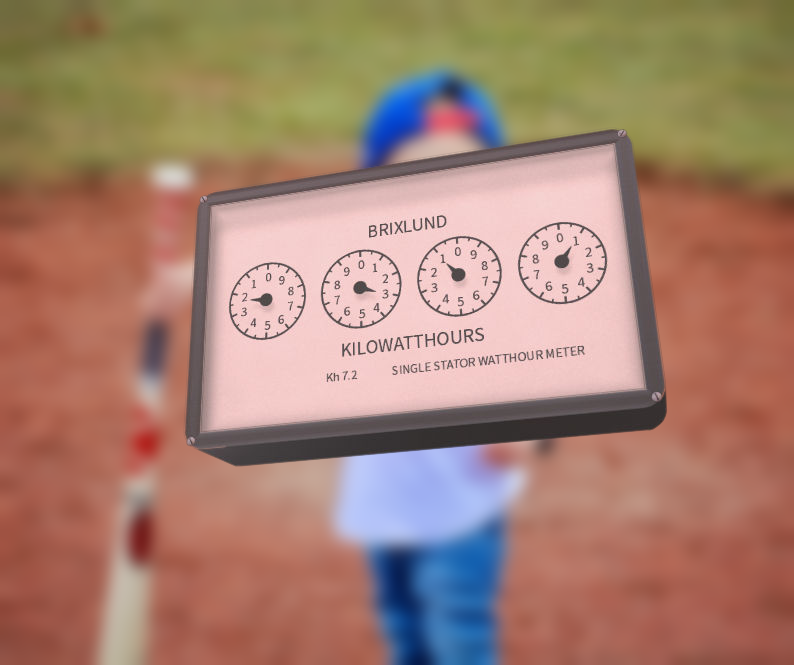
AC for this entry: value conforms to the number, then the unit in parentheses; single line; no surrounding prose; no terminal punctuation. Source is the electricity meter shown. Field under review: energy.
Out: 2311 (kWh)
